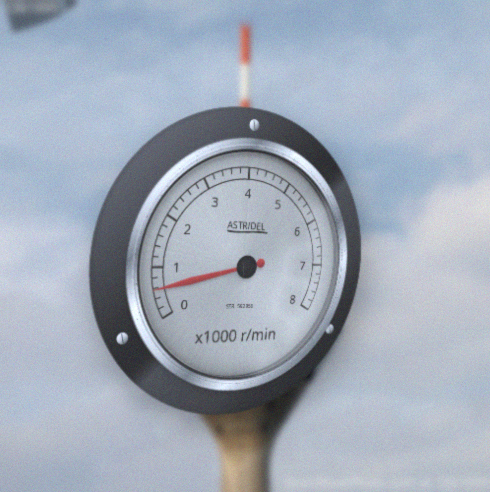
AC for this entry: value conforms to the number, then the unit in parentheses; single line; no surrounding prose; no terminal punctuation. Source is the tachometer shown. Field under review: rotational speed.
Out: 600 (rpm)
